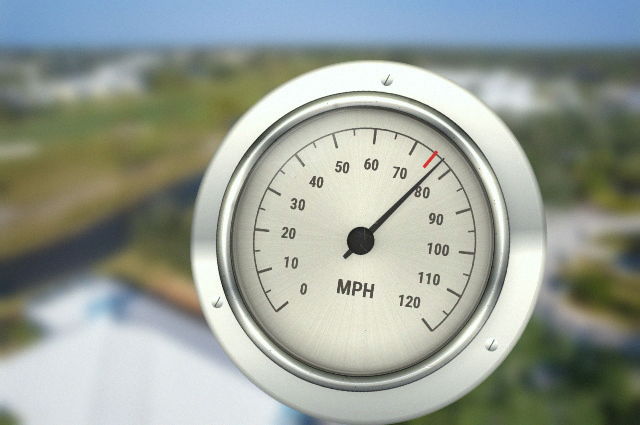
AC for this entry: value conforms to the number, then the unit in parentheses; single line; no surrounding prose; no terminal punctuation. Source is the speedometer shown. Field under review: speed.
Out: 77.5 (mph)
